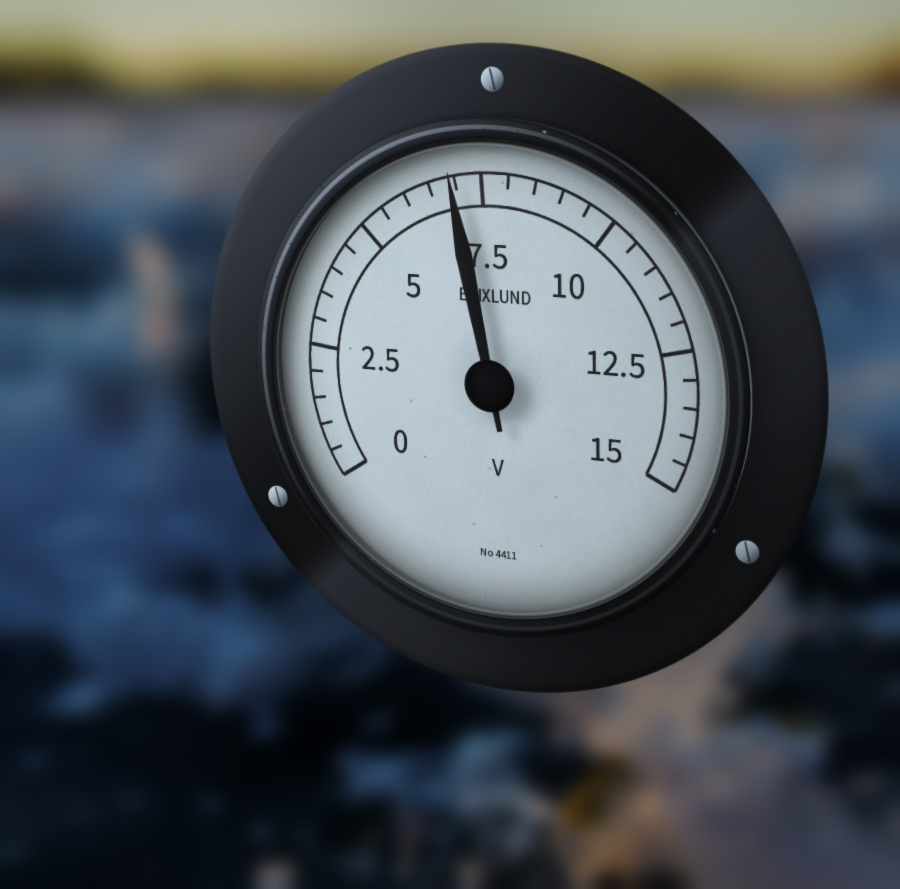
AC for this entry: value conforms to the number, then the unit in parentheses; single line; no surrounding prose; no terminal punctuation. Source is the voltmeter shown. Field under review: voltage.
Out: 7 (V)
